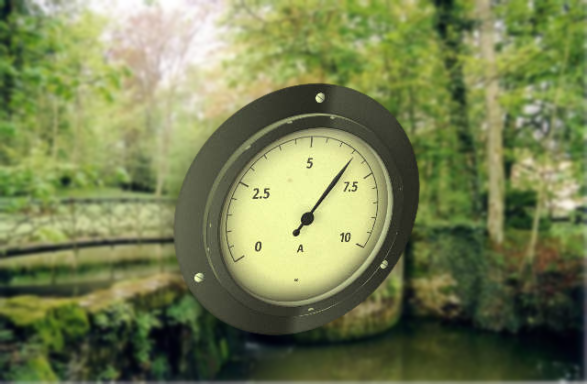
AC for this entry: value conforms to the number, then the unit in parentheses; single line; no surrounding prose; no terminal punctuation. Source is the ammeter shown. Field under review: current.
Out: 6.5 (A)
